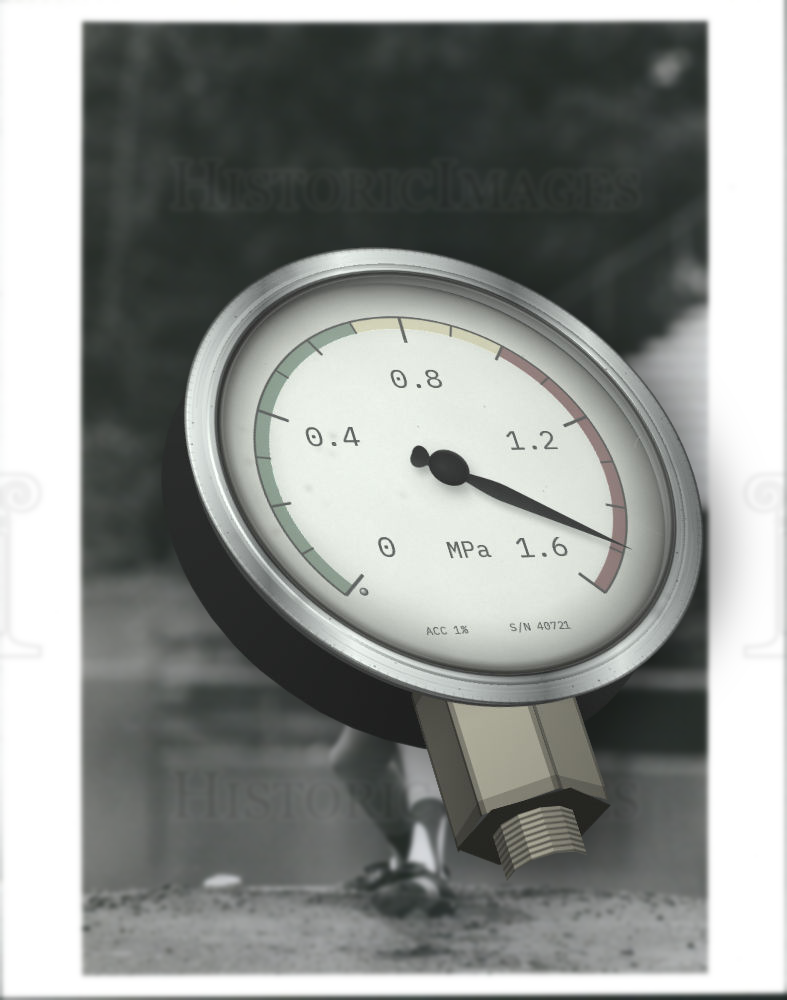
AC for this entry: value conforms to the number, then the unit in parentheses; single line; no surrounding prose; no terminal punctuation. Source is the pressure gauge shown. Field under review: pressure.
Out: 1.5 (MPa)
